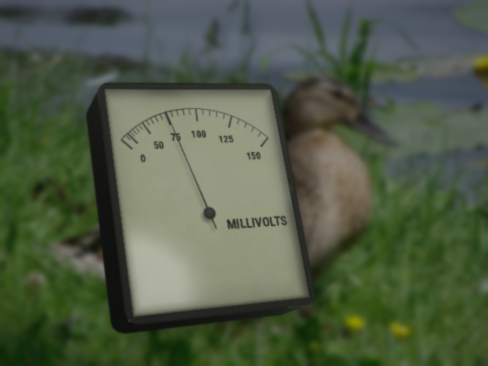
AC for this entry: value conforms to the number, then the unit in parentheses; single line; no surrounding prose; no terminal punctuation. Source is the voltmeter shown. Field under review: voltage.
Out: 75 (mV)
